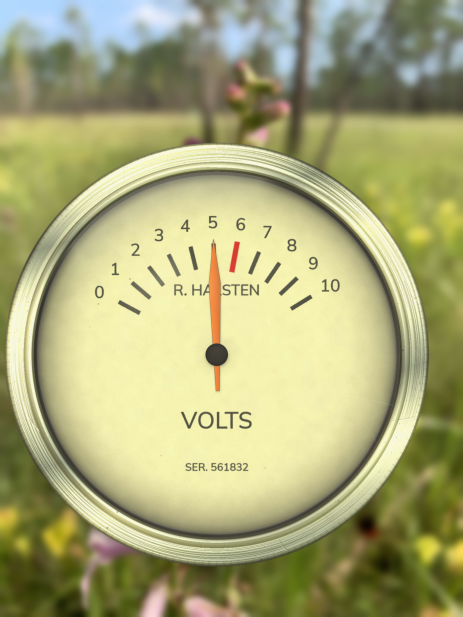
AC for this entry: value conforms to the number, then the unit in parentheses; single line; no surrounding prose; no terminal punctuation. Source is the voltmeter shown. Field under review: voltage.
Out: 5 (V)
